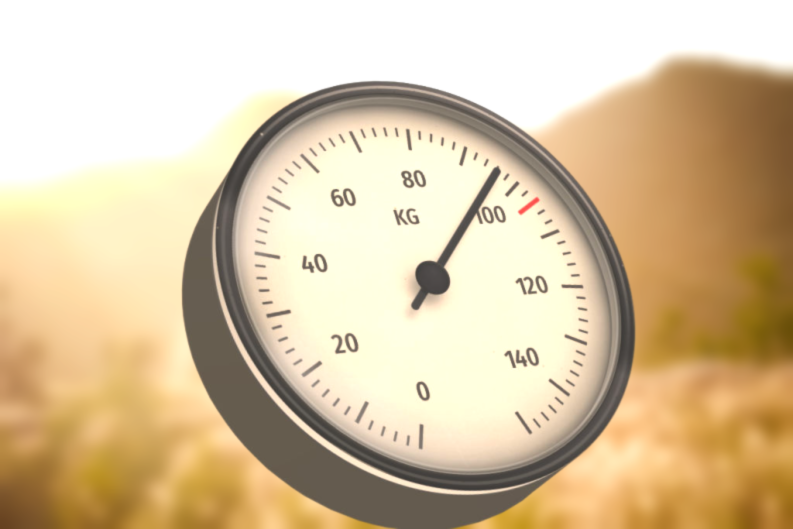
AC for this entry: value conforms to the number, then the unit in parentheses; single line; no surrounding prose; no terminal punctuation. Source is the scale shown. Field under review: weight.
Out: 96 (kg)
